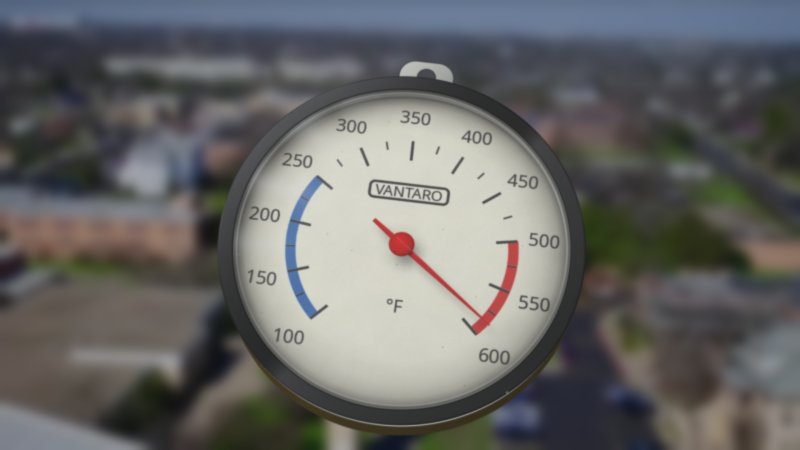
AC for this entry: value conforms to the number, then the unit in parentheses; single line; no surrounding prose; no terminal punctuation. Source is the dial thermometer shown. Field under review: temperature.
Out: 587.5 (°F)
